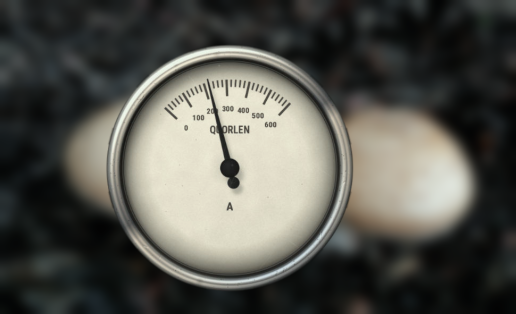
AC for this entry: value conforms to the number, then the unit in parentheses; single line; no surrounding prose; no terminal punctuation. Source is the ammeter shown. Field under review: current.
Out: 220 (A)
